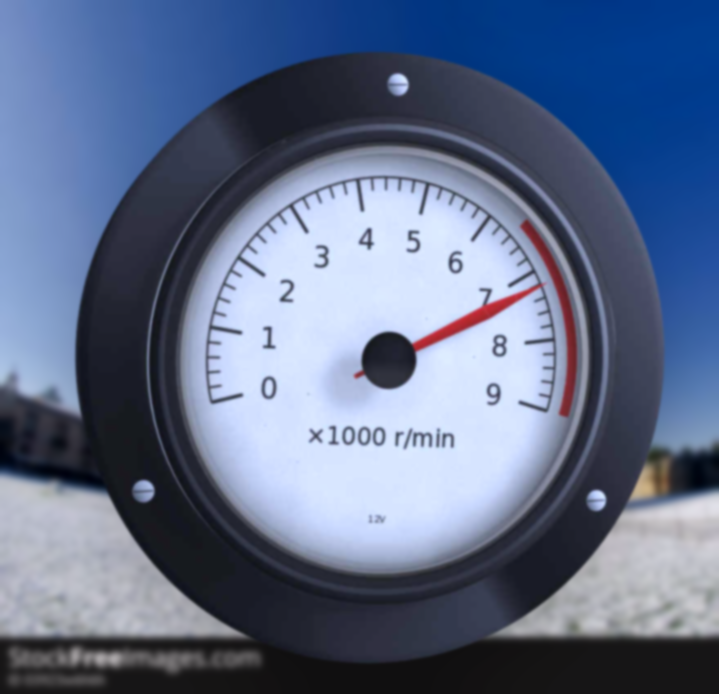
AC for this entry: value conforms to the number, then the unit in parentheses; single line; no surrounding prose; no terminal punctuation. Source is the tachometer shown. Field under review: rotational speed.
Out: 7200 (rpm)
